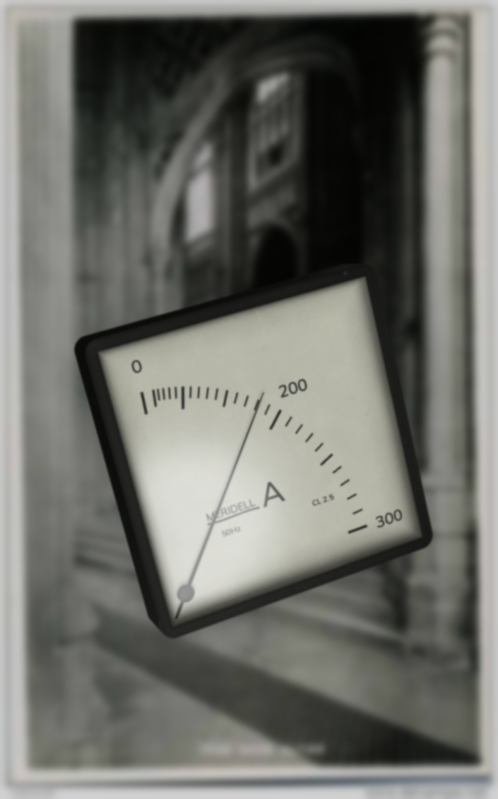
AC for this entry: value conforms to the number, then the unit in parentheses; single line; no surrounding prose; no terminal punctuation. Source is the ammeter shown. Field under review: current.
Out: 180 (A)
